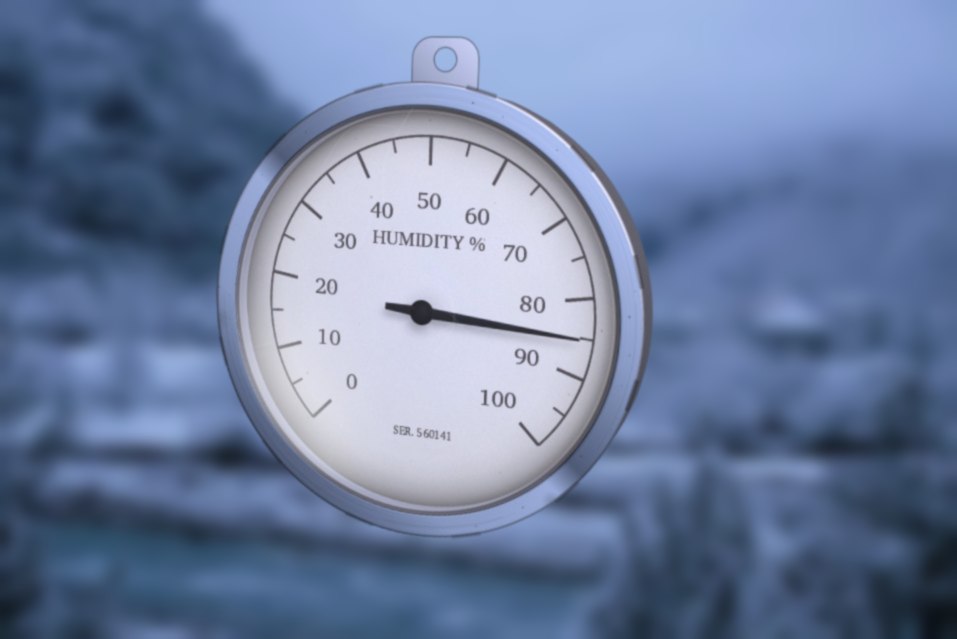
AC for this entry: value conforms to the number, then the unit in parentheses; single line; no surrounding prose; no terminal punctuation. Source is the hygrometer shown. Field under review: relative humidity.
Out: 85 (%)
